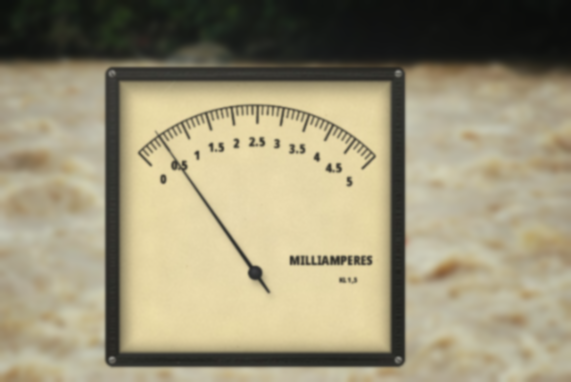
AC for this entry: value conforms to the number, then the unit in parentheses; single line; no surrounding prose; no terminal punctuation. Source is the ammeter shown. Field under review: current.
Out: 0.5 (mA)
